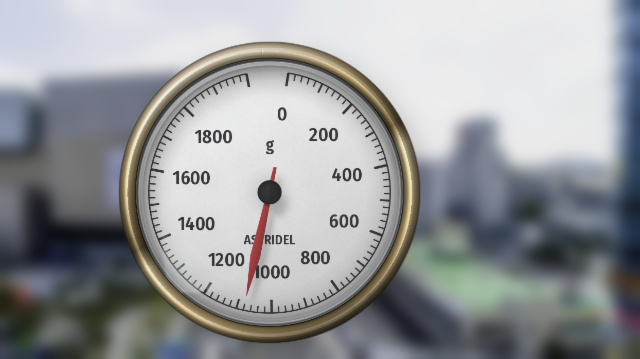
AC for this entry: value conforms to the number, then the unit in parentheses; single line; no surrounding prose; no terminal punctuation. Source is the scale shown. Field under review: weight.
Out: 1080 (g)
